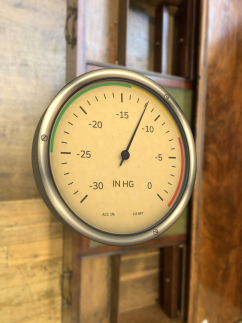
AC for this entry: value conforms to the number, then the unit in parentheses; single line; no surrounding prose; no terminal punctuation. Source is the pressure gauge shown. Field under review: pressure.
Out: -12 (inHg)
